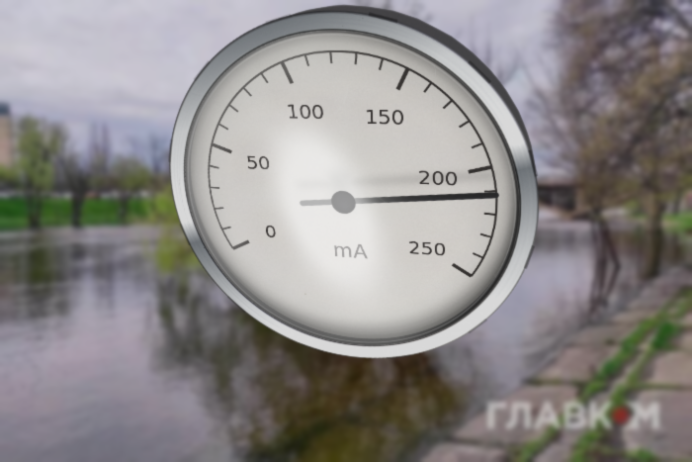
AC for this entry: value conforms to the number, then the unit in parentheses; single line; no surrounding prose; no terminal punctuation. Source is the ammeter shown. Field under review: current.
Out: 210 (mA)
